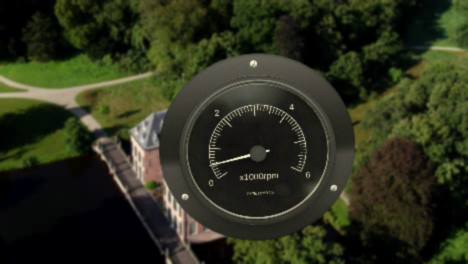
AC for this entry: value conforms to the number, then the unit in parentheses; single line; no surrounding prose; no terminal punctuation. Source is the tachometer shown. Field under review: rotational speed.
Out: 500 (rpm)
